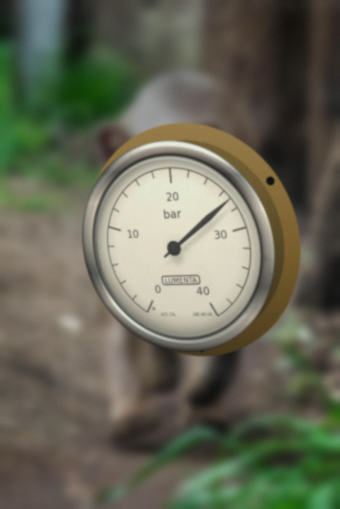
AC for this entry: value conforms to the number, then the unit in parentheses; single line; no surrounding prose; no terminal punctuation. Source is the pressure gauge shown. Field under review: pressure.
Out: 27 (bar)
